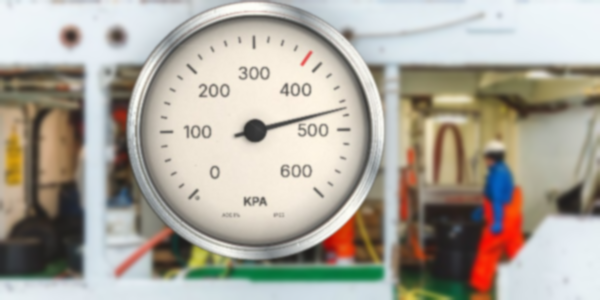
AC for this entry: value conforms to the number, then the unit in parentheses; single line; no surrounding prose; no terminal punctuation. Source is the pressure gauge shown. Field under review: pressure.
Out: 470 (kPa)
